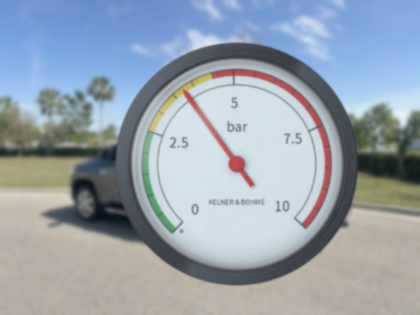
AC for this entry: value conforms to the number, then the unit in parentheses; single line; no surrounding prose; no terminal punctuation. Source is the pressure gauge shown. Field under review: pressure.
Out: 3.75 (bar)
